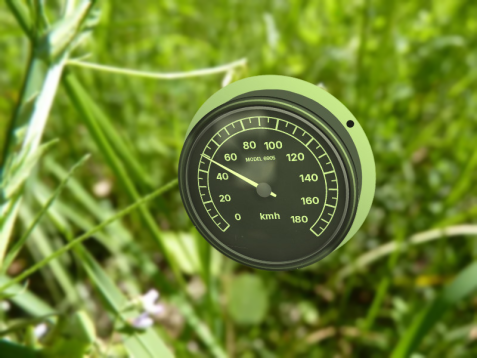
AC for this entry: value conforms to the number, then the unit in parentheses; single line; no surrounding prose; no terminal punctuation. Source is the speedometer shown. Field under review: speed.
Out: 50 (km/h)
